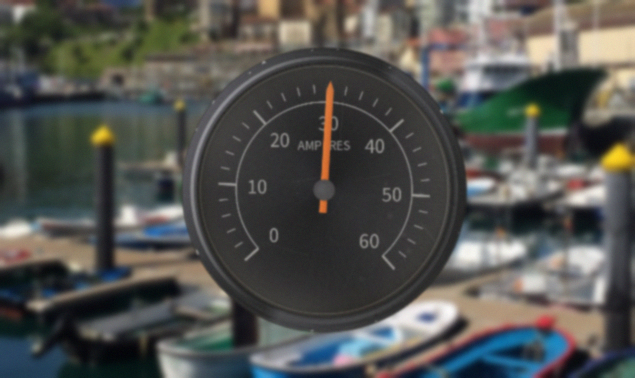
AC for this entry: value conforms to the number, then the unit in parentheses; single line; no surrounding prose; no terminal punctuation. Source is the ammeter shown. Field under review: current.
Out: 30 (A)
